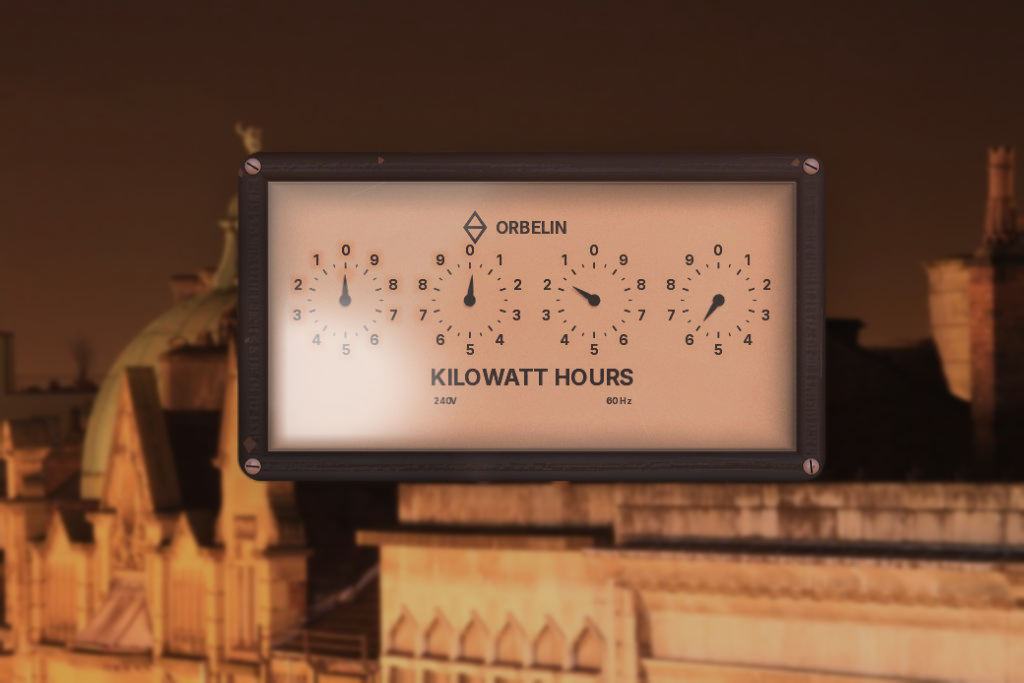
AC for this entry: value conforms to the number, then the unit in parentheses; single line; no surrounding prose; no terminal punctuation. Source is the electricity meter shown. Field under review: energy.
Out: 16 (kWh)
